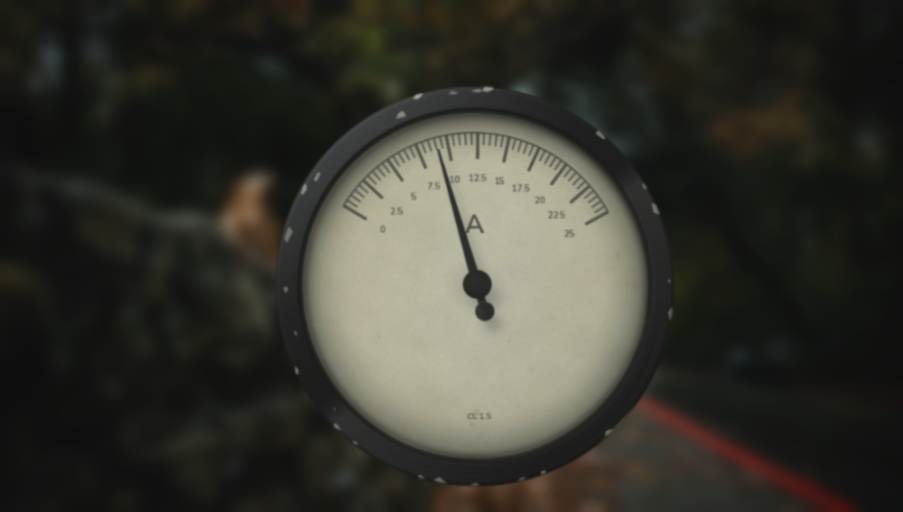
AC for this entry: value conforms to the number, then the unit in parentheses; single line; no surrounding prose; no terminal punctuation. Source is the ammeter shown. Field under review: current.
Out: 9 (A)
